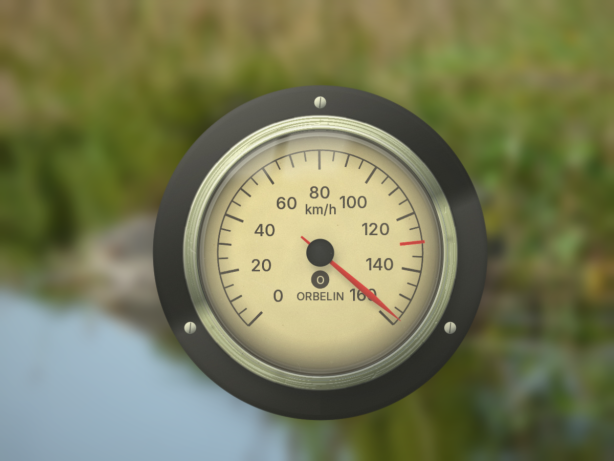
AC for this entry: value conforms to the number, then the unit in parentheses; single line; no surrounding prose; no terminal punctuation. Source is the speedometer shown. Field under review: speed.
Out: 157.5 (km/h)
